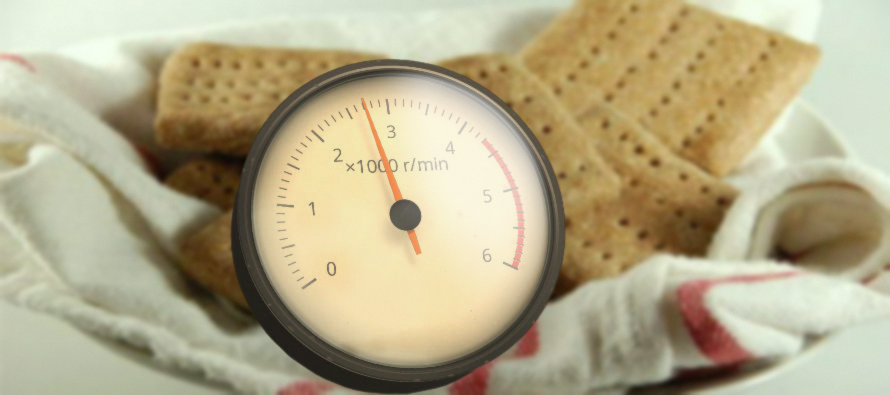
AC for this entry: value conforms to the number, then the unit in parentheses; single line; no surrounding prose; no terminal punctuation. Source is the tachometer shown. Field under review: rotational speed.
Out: 2700 (rpm)
